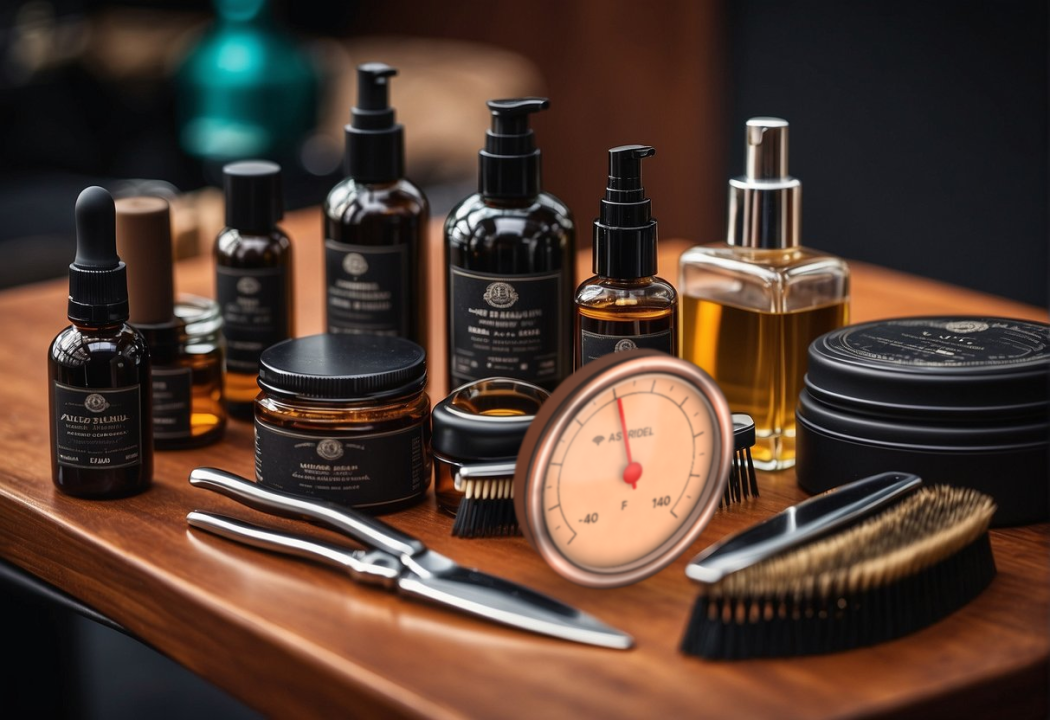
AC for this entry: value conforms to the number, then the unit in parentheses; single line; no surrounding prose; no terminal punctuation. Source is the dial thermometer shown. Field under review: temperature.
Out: 40 (°F)
